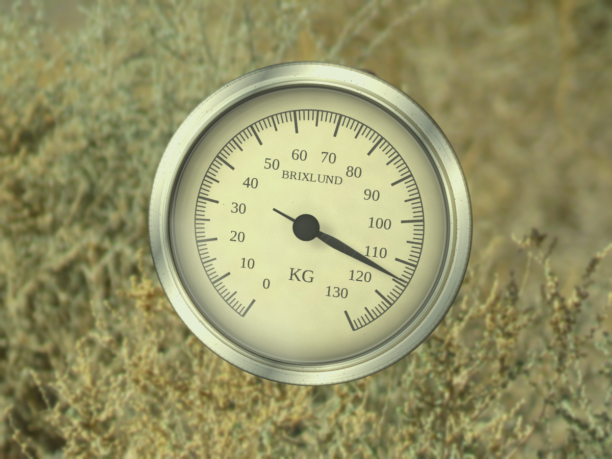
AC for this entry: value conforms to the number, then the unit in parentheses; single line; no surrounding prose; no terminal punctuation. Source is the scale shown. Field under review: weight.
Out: 114 (kg)
